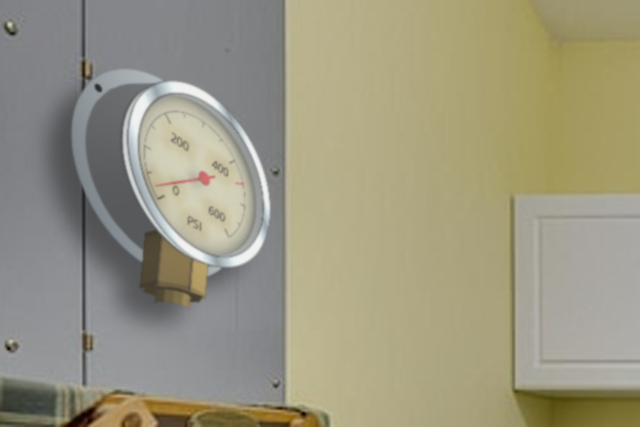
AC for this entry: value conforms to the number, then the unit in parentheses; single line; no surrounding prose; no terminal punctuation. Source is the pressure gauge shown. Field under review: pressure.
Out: 25 (psi)
